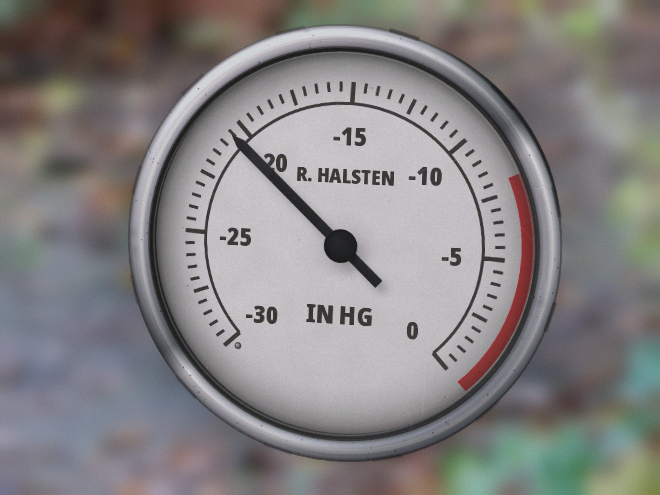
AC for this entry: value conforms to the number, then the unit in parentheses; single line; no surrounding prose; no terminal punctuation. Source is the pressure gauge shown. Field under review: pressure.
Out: -20.5 (inHg)
